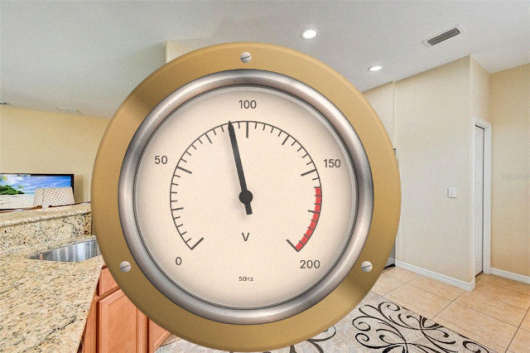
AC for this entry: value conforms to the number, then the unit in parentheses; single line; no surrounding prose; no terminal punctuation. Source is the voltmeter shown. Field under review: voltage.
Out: 90 (V)
